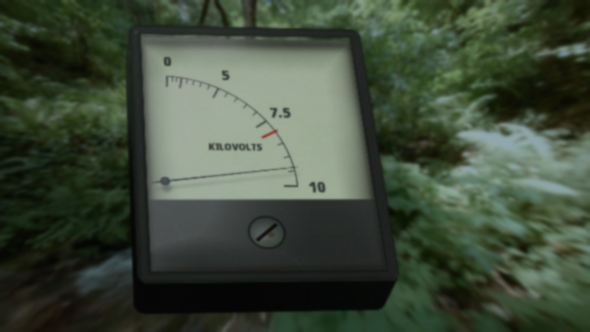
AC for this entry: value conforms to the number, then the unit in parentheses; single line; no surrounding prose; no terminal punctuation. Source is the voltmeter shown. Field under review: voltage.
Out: 9.5 (kV)
